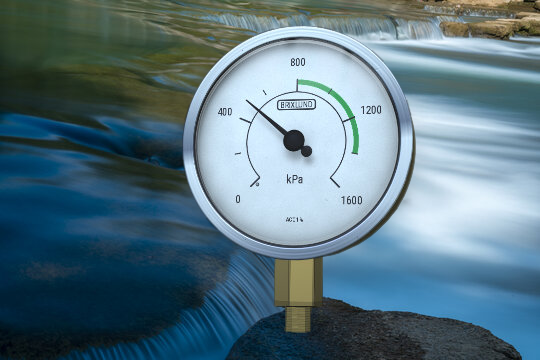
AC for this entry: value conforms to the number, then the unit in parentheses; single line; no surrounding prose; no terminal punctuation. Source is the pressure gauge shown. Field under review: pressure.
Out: 500 (kPa)
